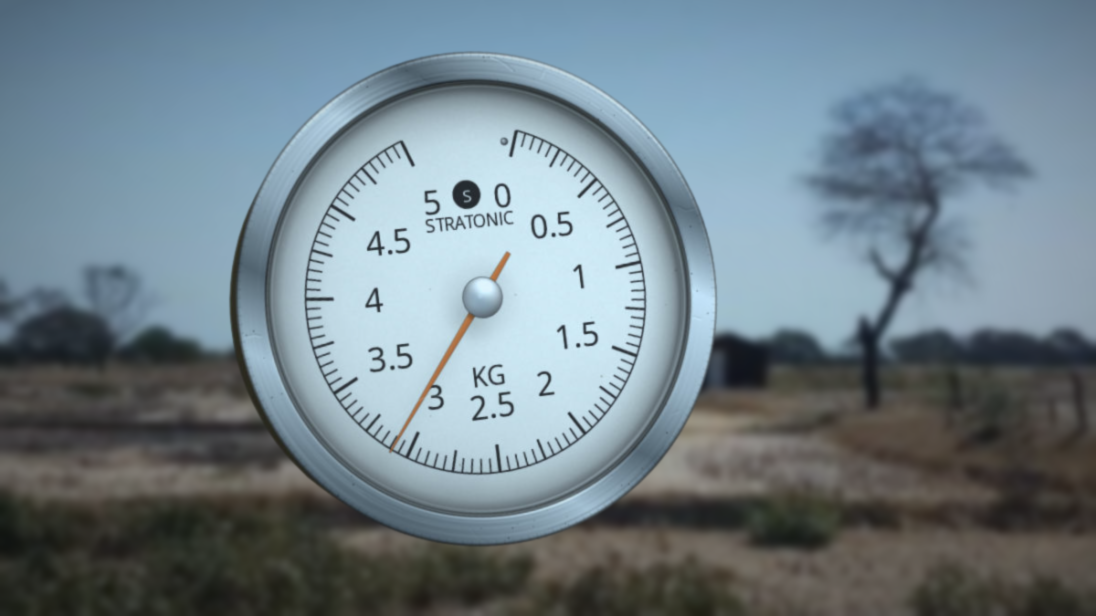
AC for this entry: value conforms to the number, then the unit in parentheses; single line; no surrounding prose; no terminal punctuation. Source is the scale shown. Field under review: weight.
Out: 3.1 (kg)
